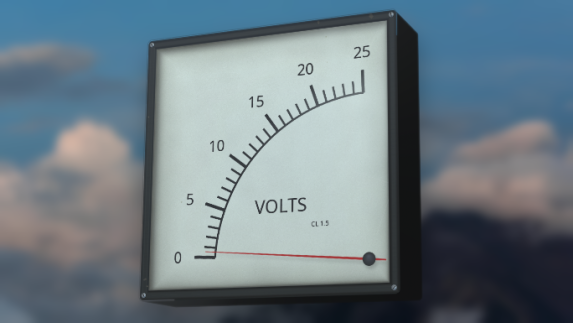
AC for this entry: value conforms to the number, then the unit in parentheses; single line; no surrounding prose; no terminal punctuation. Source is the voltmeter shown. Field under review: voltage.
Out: 0.5 (V)
